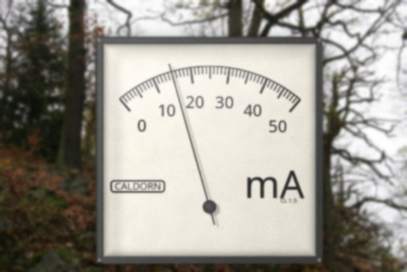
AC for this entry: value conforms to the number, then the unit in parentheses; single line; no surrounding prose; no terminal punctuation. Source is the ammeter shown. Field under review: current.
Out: 15 (mA)
